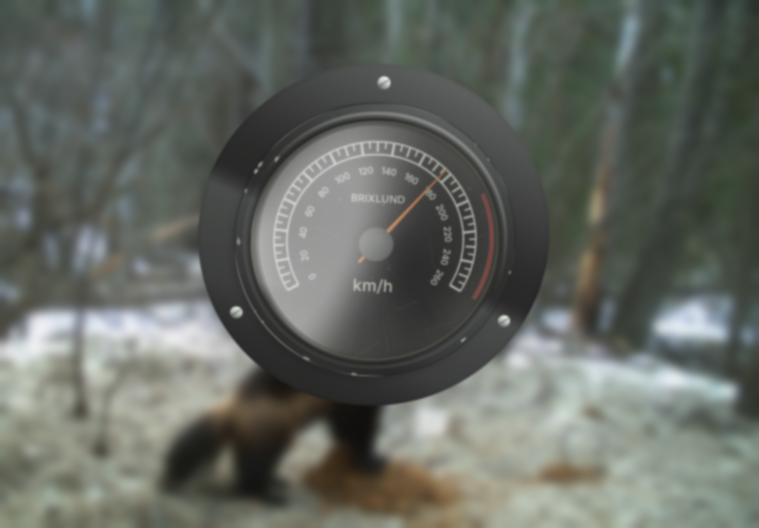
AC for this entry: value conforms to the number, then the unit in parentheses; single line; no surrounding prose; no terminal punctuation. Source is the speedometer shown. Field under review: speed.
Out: 175 (km/h)
